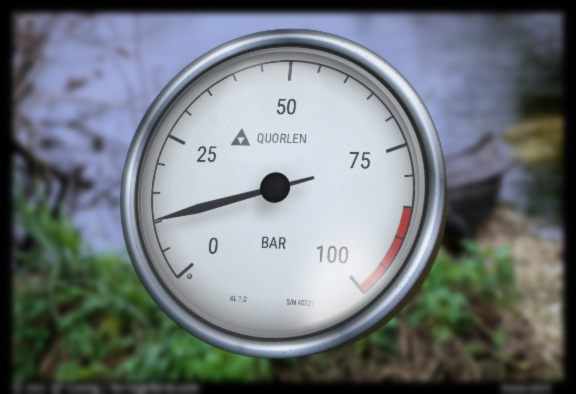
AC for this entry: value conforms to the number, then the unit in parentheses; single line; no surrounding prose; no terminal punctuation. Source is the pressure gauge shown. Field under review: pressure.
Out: 10 (bar)
